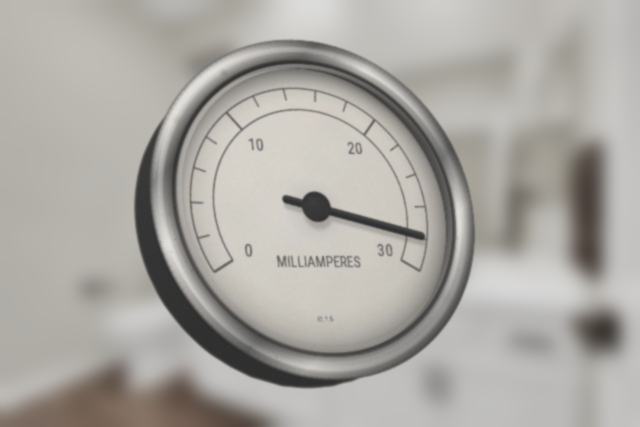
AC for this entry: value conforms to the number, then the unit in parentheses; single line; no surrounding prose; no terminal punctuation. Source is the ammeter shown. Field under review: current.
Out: 28 (mA)
